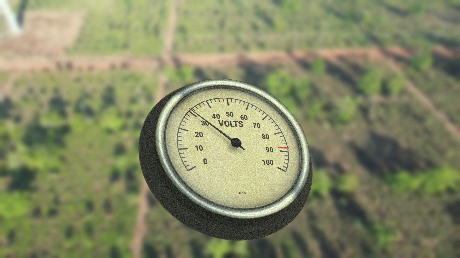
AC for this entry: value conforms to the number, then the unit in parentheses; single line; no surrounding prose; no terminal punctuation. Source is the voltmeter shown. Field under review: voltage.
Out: 30 (V)
